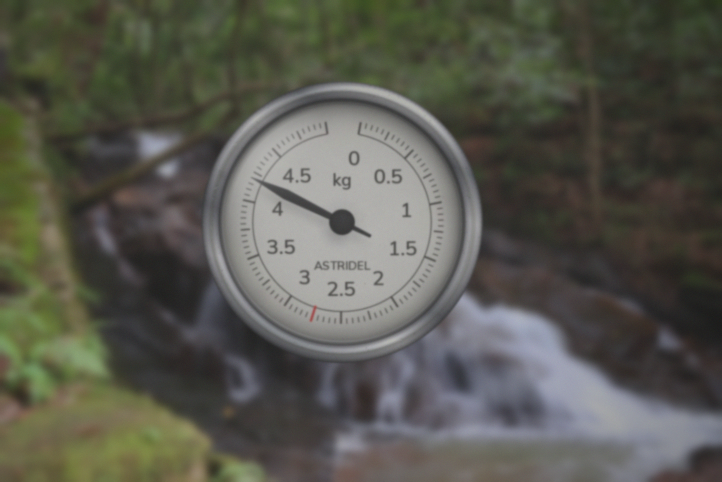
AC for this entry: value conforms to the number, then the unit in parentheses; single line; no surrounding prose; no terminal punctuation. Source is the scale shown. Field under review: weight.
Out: 4.2 (kg)
